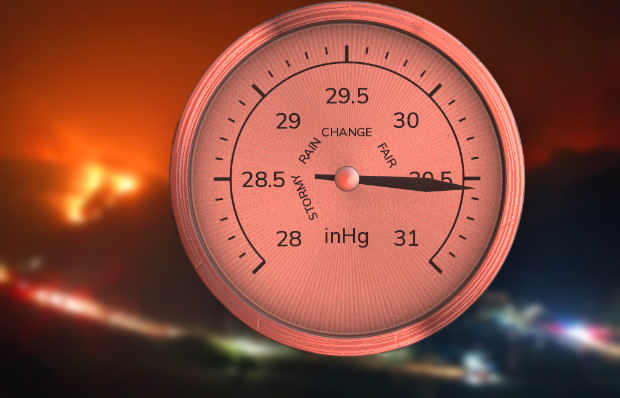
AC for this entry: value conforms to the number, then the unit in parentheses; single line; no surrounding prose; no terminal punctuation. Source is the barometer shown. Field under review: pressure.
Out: 30.55 (inHg)
